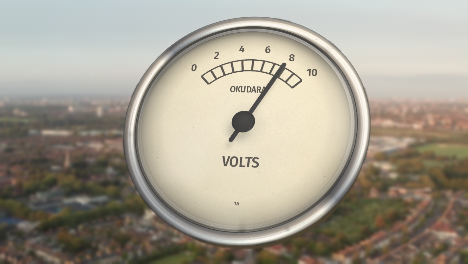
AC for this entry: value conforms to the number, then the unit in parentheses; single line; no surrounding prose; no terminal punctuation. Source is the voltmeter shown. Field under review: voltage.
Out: 8 (V)
